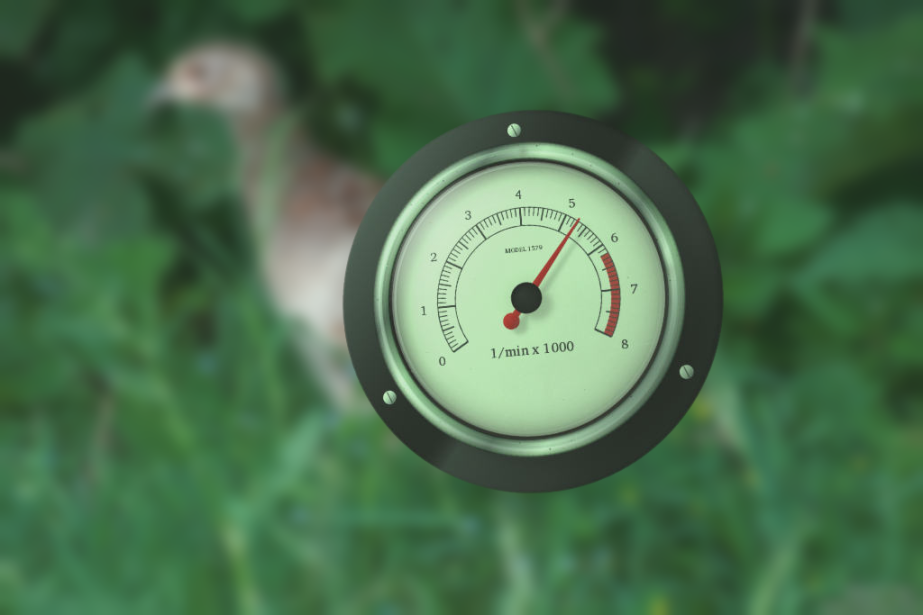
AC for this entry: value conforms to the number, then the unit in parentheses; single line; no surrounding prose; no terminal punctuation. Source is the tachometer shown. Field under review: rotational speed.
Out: 5300 (rpm)
